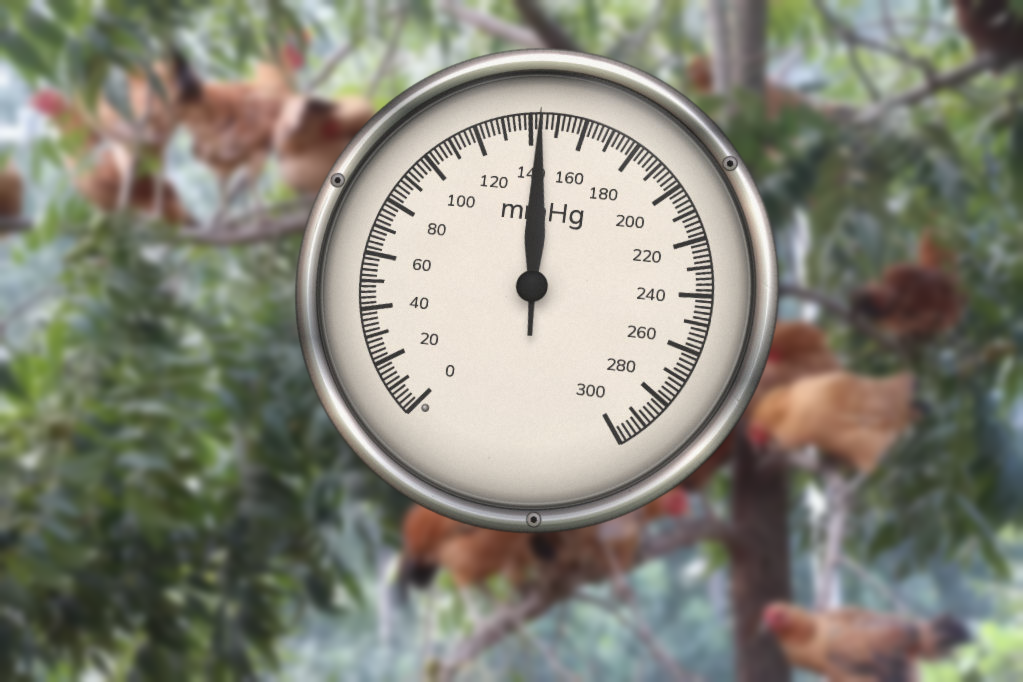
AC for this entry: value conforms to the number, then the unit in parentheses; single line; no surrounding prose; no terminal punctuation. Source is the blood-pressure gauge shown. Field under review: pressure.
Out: 144 (mmHg)
